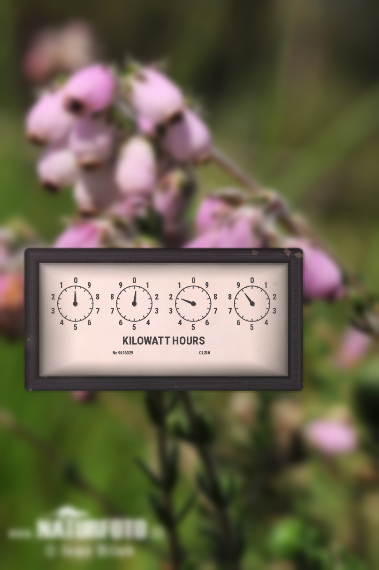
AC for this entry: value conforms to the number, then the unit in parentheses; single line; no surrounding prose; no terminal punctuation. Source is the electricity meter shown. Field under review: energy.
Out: 19 (kWh)
